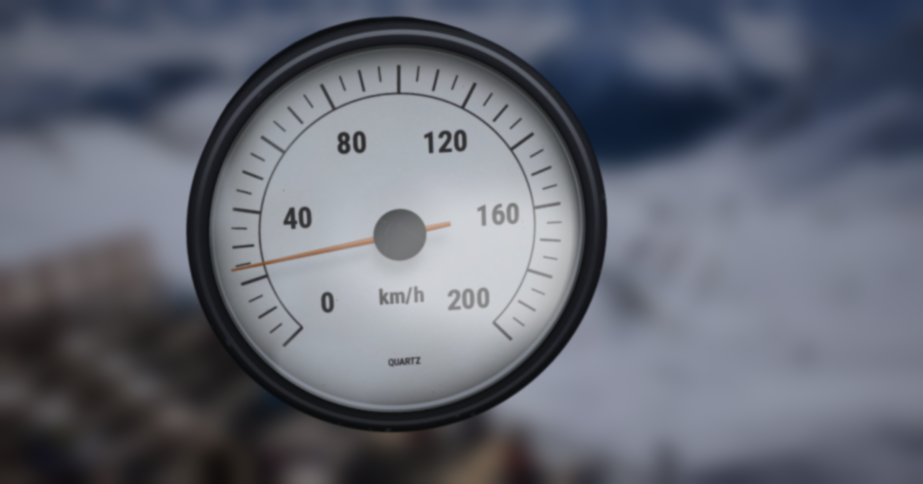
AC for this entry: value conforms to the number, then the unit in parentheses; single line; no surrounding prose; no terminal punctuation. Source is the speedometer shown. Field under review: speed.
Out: 25 (km/h)
